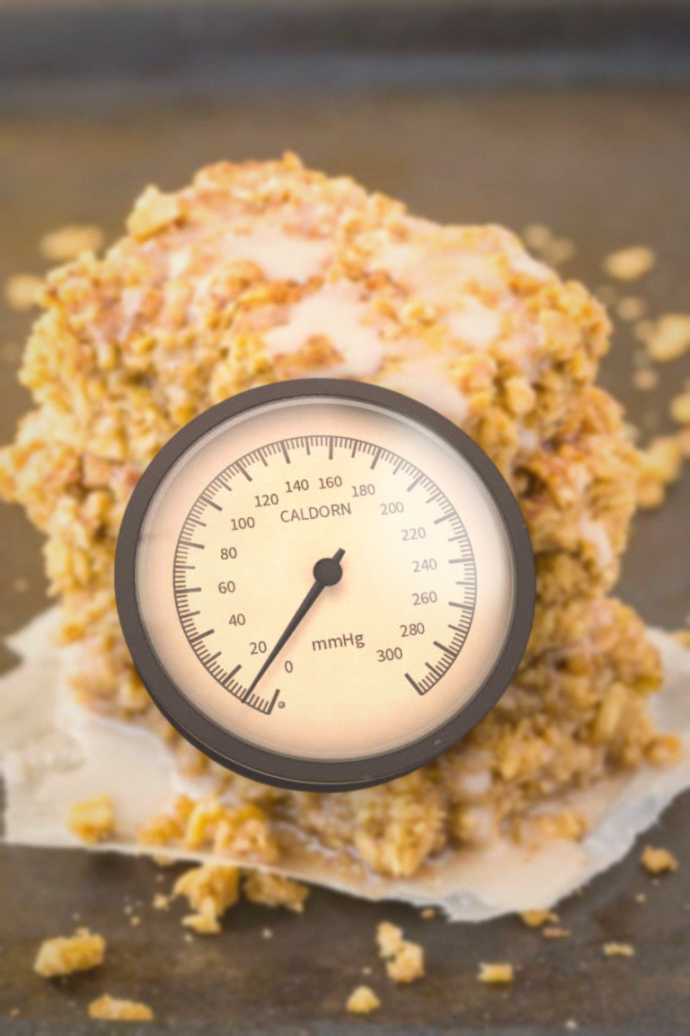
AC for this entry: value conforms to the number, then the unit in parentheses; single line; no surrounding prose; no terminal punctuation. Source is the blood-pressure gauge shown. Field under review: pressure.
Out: 10 (mmHg)
